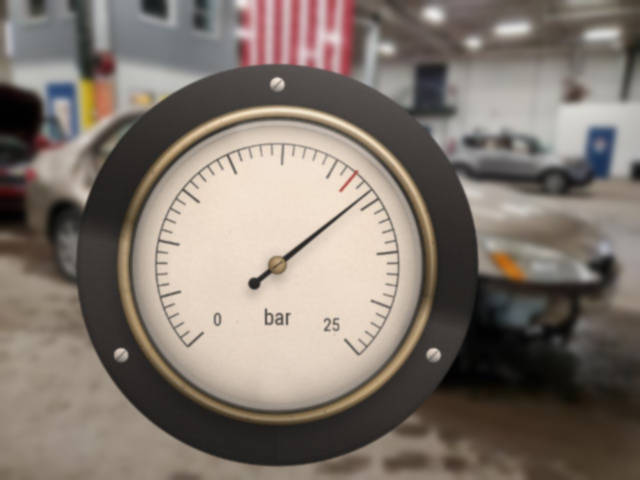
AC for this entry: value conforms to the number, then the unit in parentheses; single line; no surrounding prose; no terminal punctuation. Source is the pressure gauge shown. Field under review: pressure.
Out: 17 (bar)
